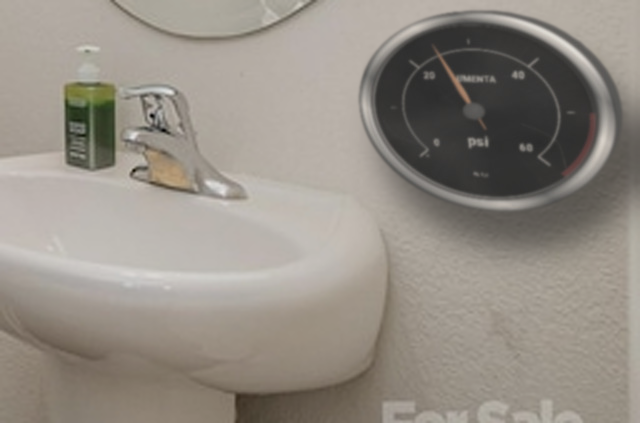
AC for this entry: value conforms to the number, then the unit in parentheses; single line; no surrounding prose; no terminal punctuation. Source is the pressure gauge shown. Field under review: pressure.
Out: 25 (psi)
